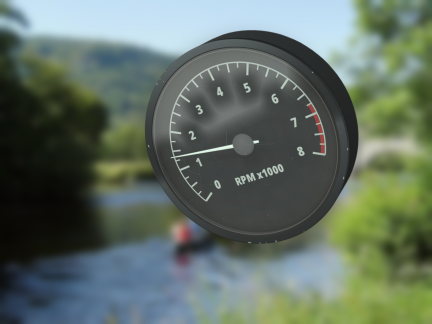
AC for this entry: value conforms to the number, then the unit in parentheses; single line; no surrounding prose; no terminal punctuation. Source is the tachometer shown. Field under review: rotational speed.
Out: 1375 (rpm)
